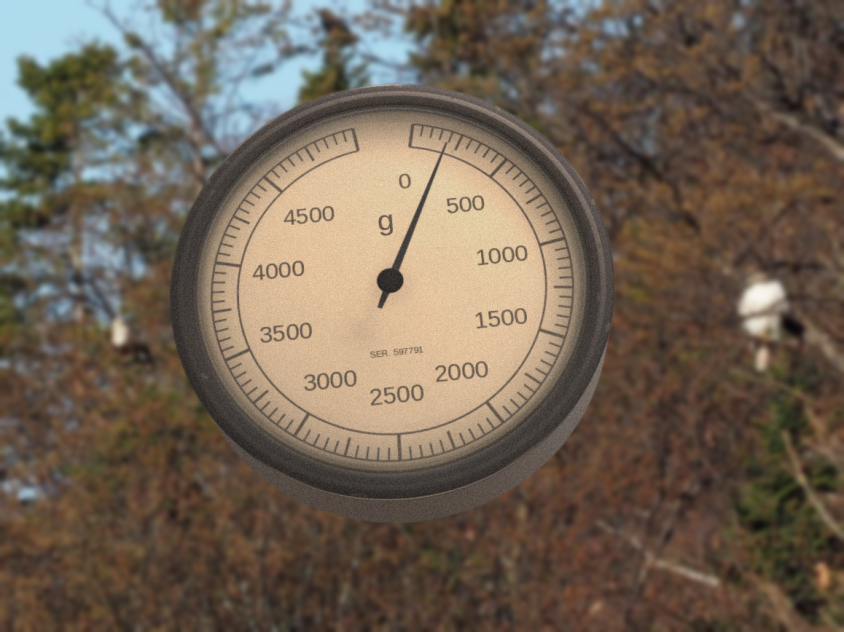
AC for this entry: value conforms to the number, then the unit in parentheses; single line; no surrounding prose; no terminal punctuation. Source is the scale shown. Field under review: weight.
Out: 200 (g)
